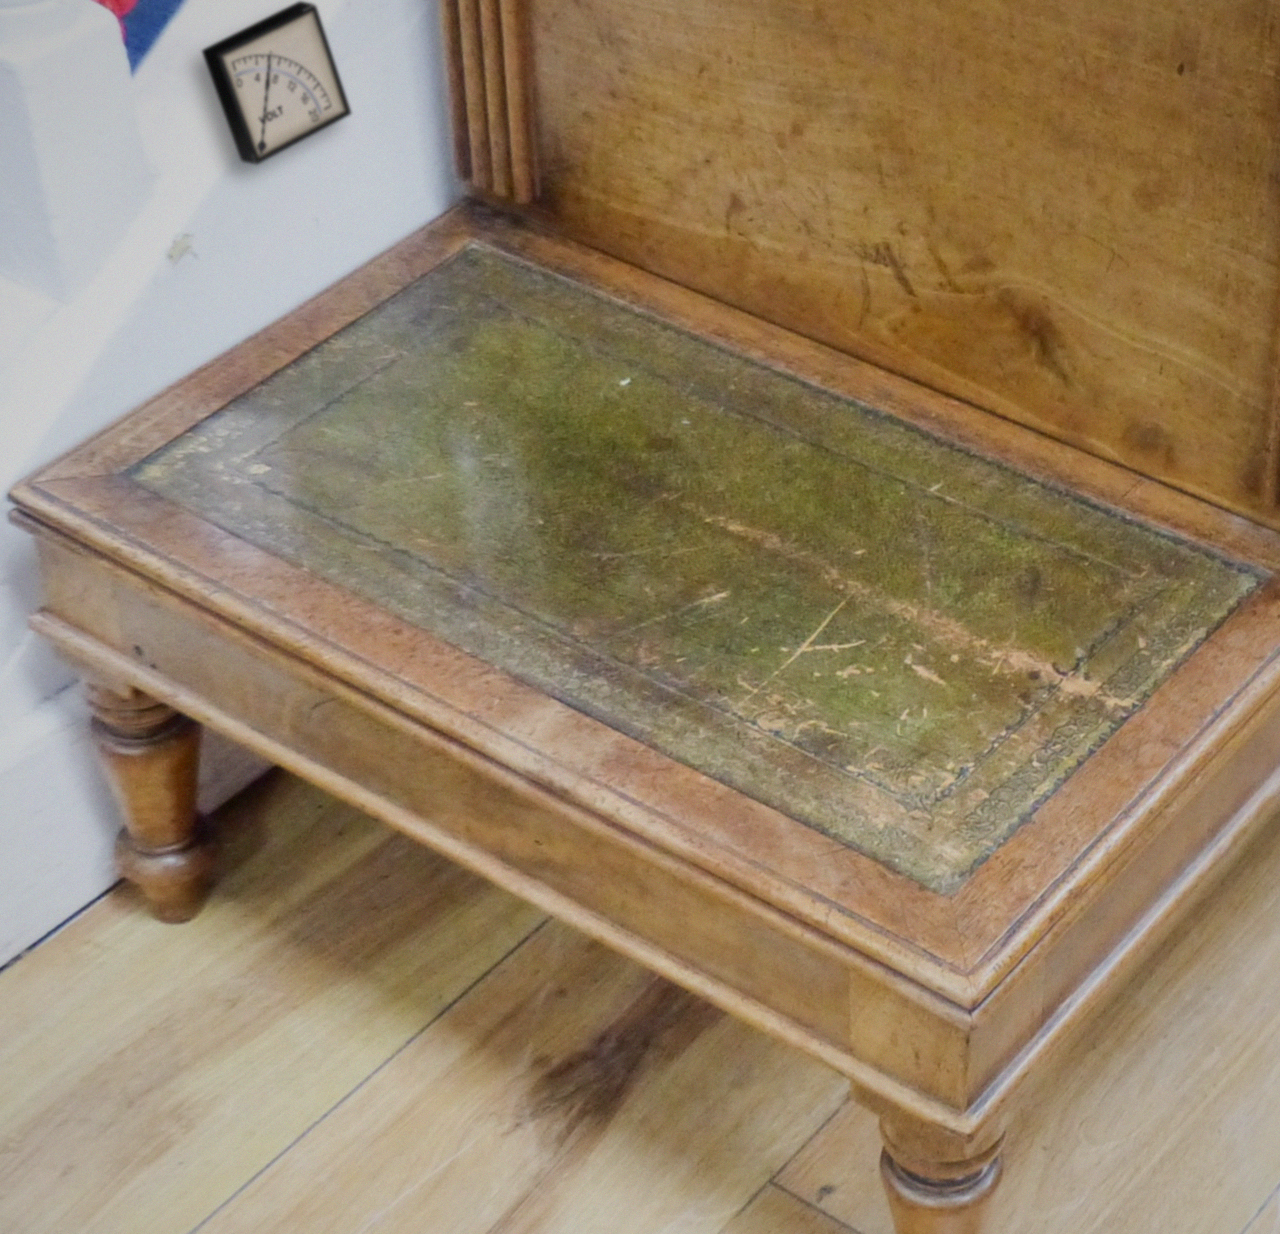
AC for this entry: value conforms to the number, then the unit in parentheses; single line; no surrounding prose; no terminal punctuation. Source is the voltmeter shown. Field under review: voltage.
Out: 6 (V)
